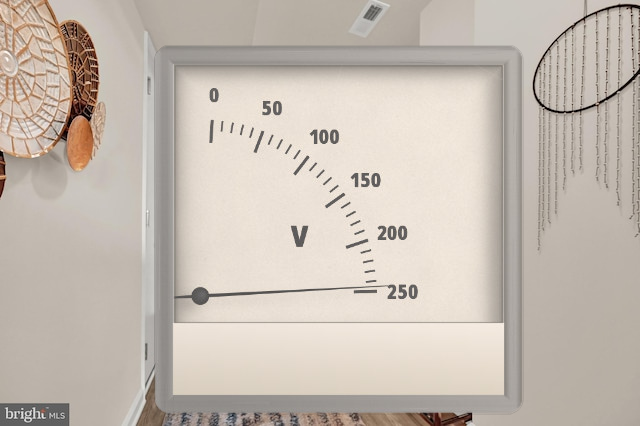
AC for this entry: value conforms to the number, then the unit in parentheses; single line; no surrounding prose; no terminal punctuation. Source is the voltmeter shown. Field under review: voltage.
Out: 245 (V)
